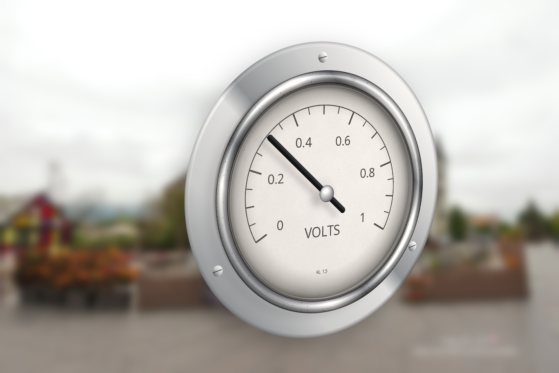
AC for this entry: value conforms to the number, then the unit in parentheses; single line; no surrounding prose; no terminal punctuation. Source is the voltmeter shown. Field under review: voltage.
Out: 0.3 (V)
